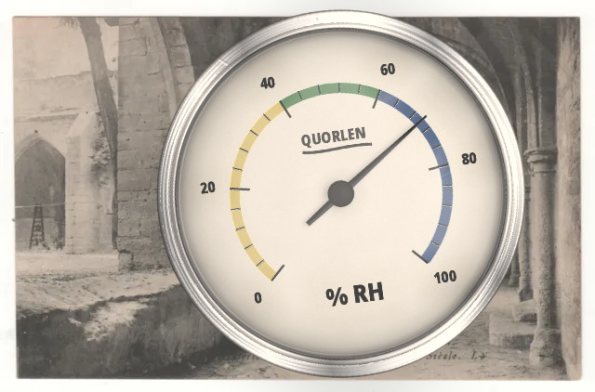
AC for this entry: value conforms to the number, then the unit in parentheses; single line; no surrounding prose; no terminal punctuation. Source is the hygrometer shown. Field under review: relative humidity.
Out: 70 (%)
